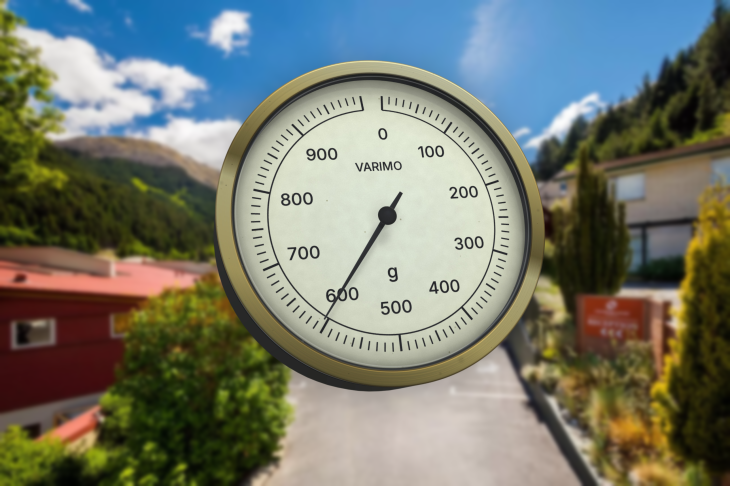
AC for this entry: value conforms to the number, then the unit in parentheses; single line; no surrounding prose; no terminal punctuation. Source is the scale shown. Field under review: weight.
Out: 605 (g)
